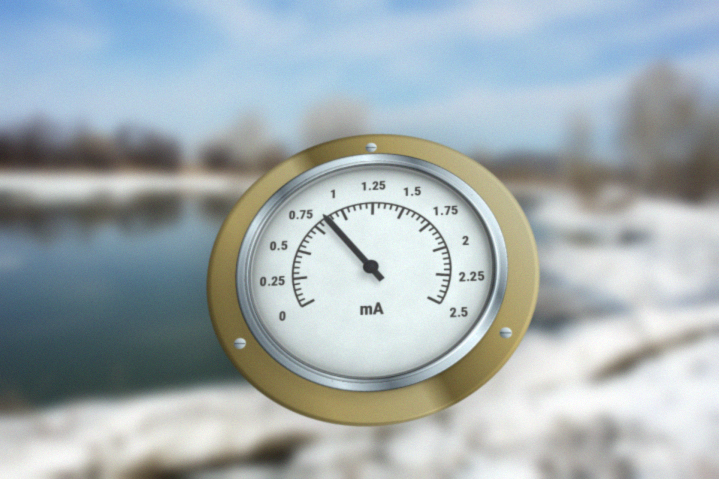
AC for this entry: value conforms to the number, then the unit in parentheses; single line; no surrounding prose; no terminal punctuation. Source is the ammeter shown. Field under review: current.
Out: 0.85 (mA)
